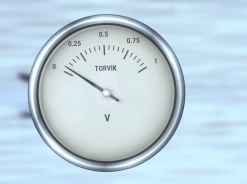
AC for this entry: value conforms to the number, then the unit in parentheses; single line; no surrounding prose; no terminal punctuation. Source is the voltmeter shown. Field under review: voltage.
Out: 0.05 (V)
